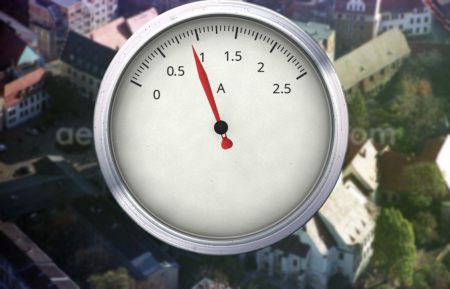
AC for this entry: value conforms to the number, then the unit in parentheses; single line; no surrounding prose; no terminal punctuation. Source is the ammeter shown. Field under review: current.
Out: 0.9 (A)
